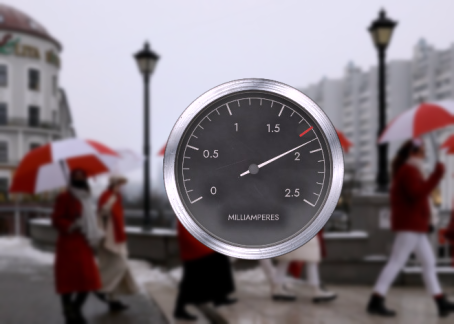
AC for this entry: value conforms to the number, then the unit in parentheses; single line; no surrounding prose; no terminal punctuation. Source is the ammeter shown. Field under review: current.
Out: 1.9 (mA)
